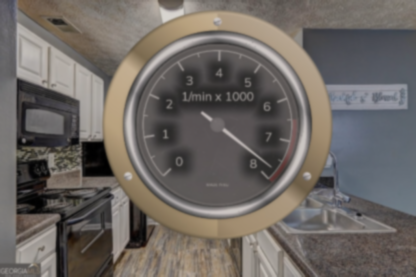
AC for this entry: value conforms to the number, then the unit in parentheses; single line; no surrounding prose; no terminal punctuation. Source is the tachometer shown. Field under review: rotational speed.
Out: 7750 (rpm)
